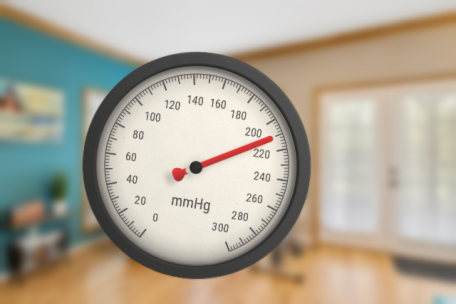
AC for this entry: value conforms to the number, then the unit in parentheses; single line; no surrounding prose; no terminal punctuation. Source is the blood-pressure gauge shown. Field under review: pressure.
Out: 210 (mmHg)
